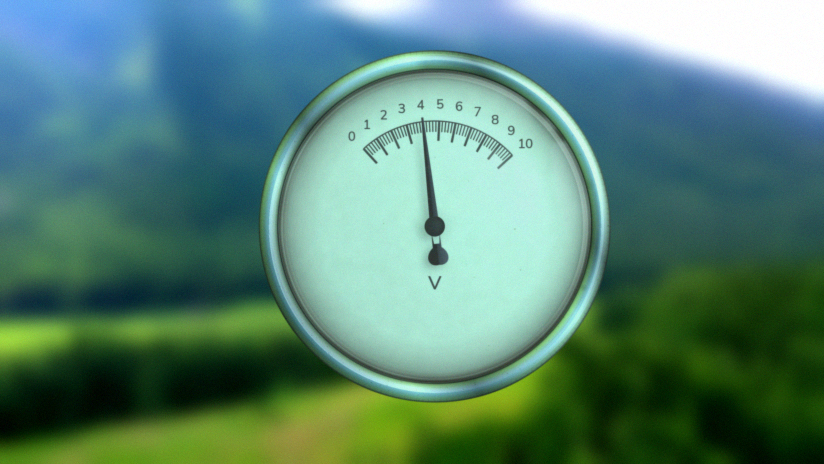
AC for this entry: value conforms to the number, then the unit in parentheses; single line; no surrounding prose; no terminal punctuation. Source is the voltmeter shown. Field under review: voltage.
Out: 4 (V)
